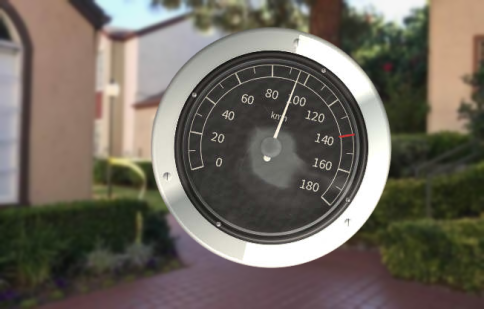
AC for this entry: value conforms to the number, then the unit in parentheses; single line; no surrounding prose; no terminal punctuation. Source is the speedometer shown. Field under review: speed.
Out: 95 (km/h)
